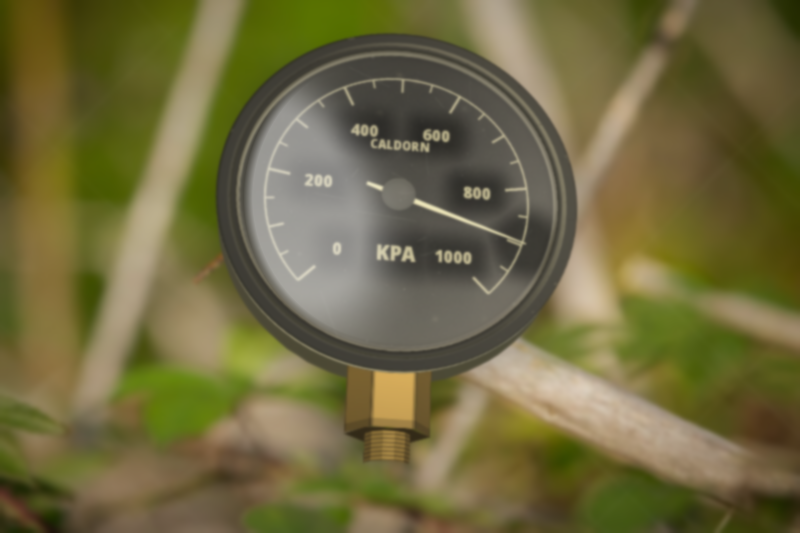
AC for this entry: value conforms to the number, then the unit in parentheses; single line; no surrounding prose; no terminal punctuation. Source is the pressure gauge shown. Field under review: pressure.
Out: 900 (kPa)
